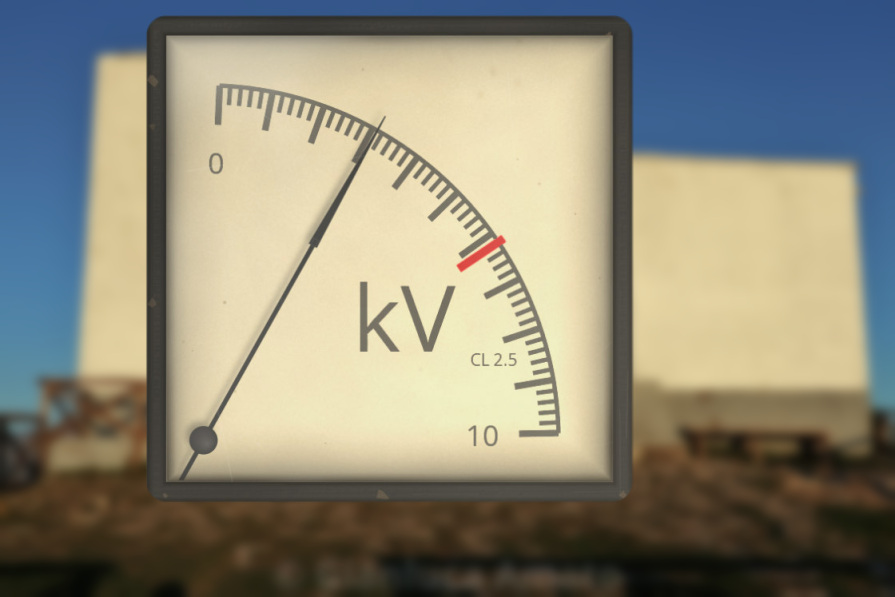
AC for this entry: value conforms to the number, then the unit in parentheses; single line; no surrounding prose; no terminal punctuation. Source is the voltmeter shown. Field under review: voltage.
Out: 3.1 (kV)
